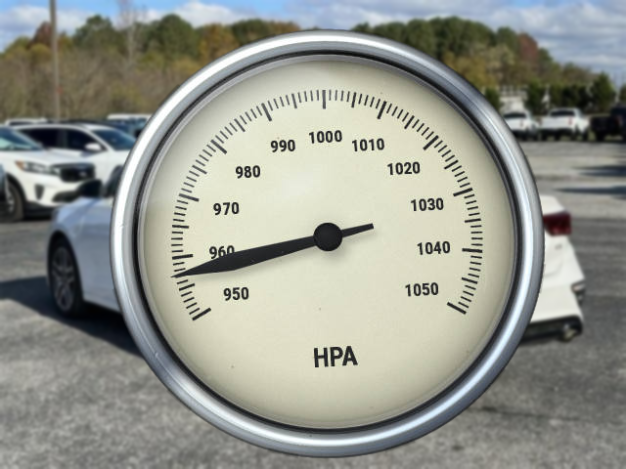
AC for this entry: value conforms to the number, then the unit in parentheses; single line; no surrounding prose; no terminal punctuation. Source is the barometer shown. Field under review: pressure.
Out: 957 (hPa)
